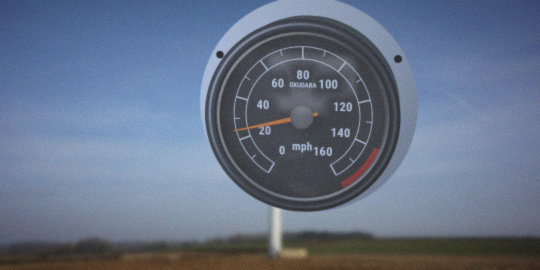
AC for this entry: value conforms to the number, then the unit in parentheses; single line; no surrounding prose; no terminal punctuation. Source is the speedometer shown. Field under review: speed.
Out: 25 (mph)
